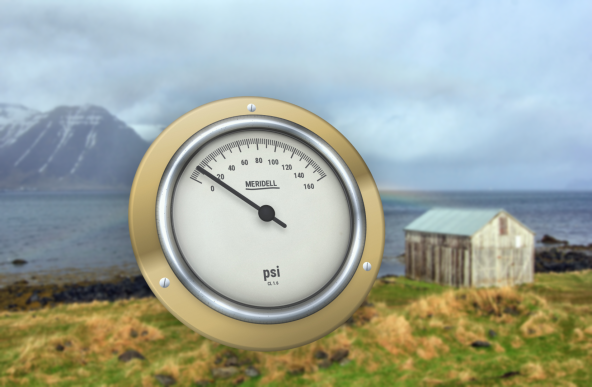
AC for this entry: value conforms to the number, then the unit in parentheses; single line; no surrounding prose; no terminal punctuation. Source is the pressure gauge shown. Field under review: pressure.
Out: 10 (psi)
